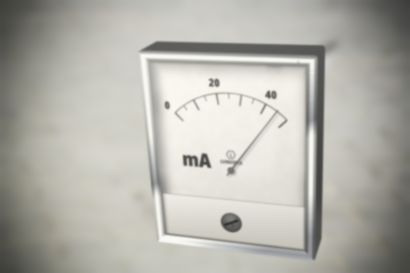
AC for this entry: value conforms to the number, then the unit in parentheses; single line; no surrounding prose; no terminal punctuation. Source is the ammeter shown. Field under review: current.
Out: 45 (mA)
